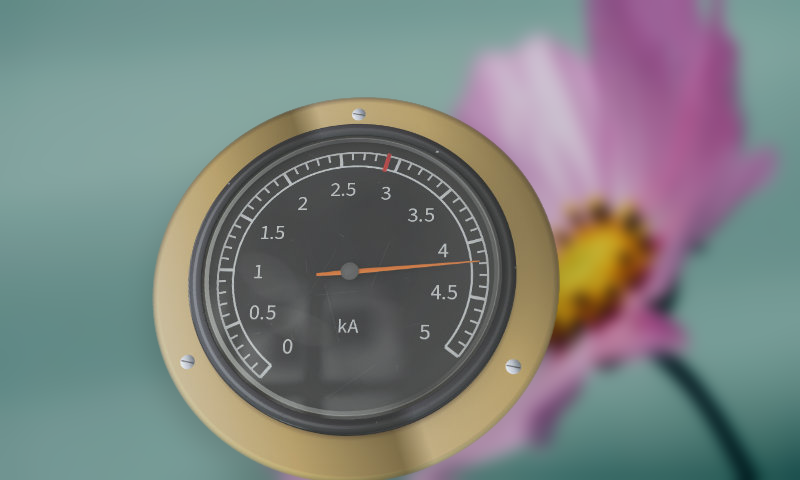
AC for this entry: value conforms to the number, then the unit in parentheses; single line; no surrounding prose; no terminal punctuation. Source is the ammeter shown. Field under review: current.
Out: 4.2 (kA)
